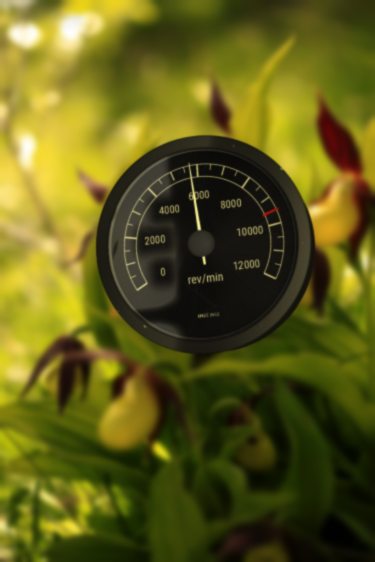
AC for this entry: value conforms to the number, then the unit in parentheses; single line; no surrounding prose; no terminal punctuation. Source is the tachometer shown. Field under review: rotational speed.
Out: 5750 (rpm)
